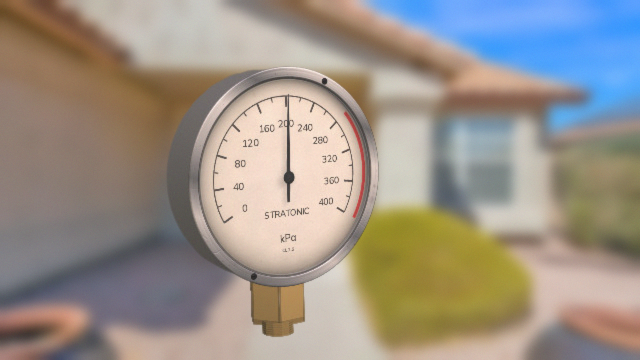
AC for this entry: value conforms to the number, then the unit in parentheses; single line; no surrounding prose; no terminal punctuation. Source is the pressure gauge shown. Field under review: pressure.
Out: 200 (kPa)
